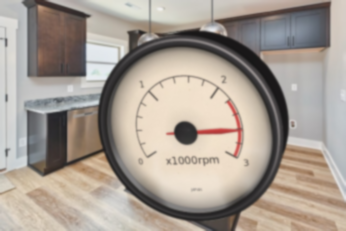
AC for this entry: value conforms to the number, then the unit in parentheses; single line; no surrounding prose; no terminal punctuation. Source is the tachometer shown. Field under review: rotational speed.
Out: 2600 (rpm)
